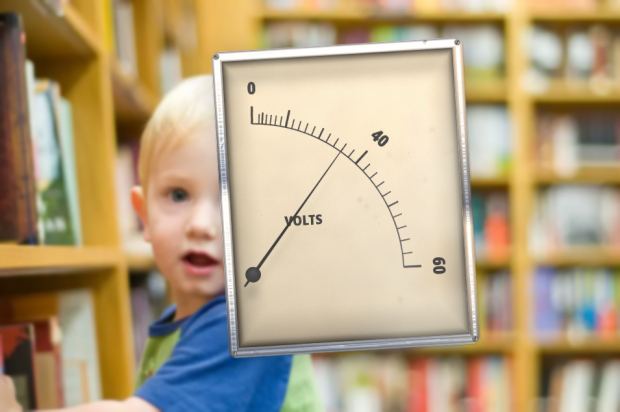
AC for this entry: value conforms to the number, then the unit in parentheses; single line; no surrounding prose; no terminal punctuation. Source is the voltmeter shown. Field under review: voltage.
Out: 36 (V)
